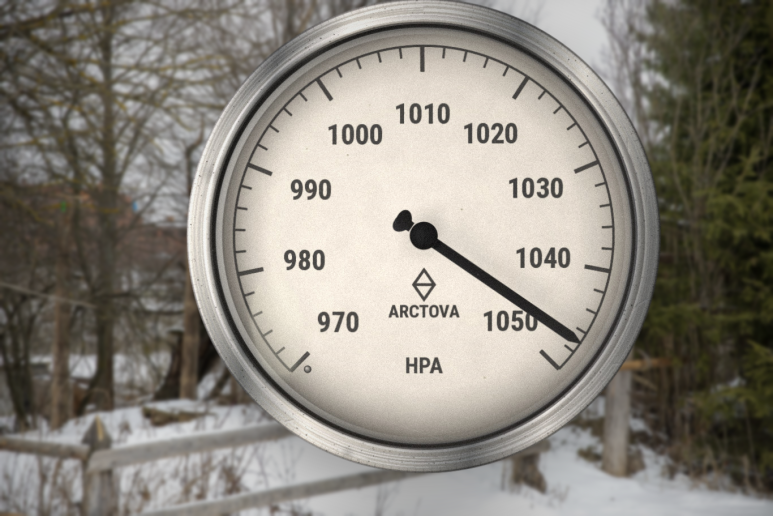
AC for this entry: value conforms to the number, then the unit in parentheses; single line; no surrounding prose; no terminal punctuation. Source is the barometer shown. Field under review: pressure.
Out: 1047 (hPa)
